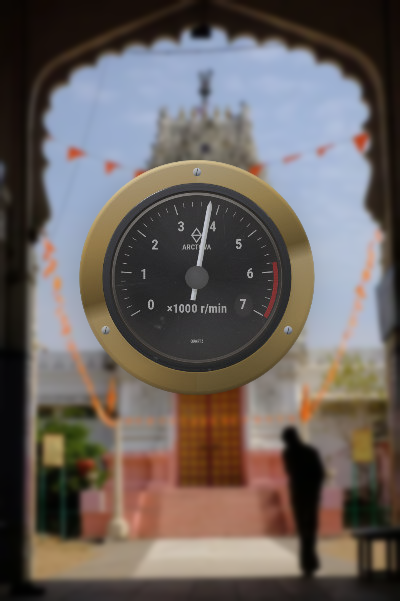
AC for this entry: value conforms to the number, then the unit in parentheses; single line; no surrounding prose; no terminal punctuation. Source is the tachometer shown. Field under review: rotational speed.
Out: 3800 (rpm)
